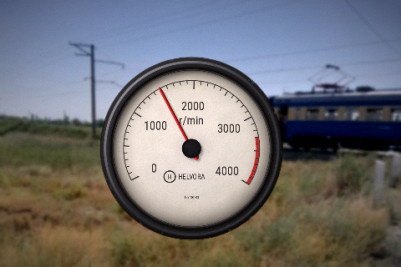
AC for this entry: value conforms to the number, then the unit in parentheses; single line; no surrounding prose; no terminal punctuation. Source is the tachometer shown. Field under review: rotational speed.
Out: 1500 (rpm)
